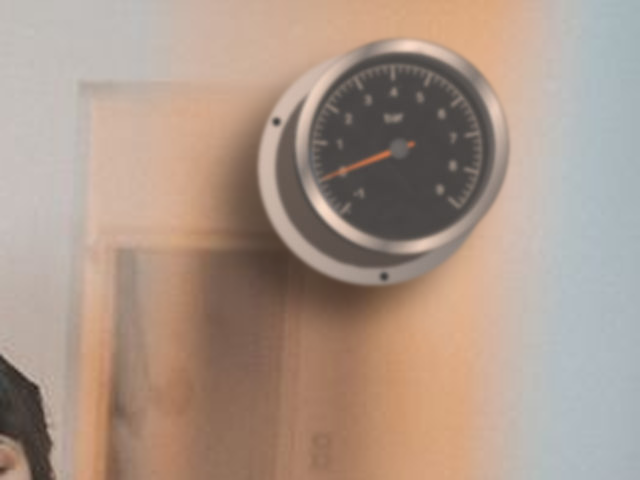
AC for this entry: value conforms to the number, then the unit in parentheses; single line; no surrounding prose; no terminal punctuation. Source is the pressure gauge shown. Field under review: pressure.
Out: 0 (bar)
